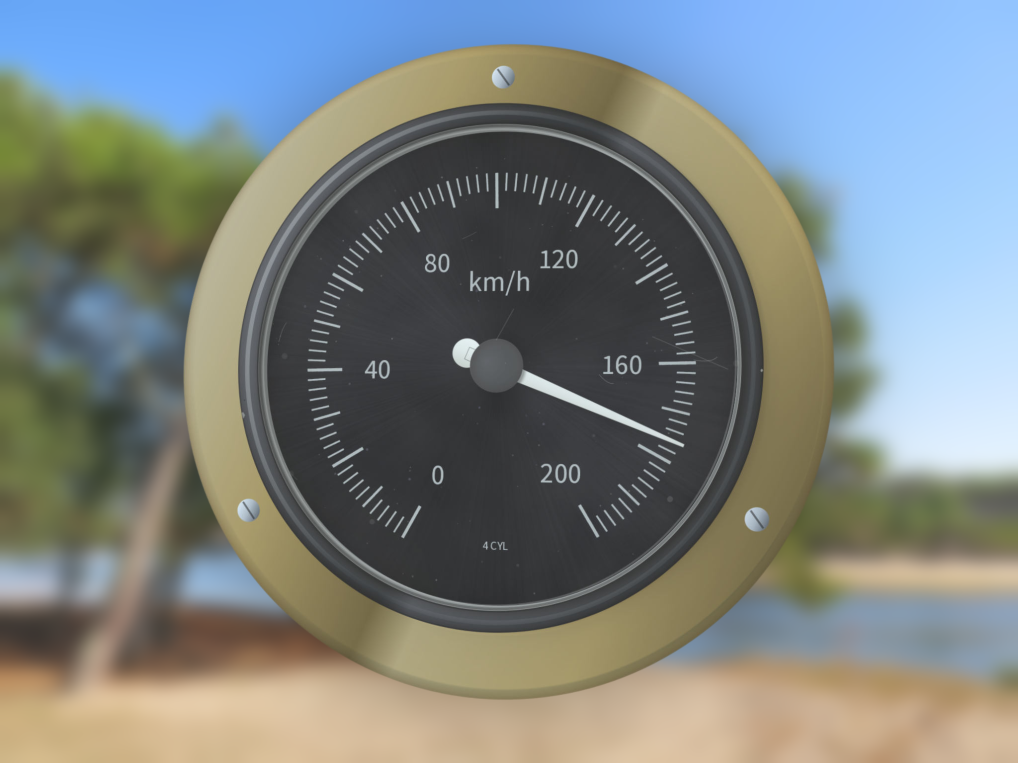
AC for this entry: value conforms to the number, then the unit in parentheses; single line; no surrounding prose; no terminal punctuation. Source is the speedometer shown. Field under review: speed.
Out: 176 (km/h)
